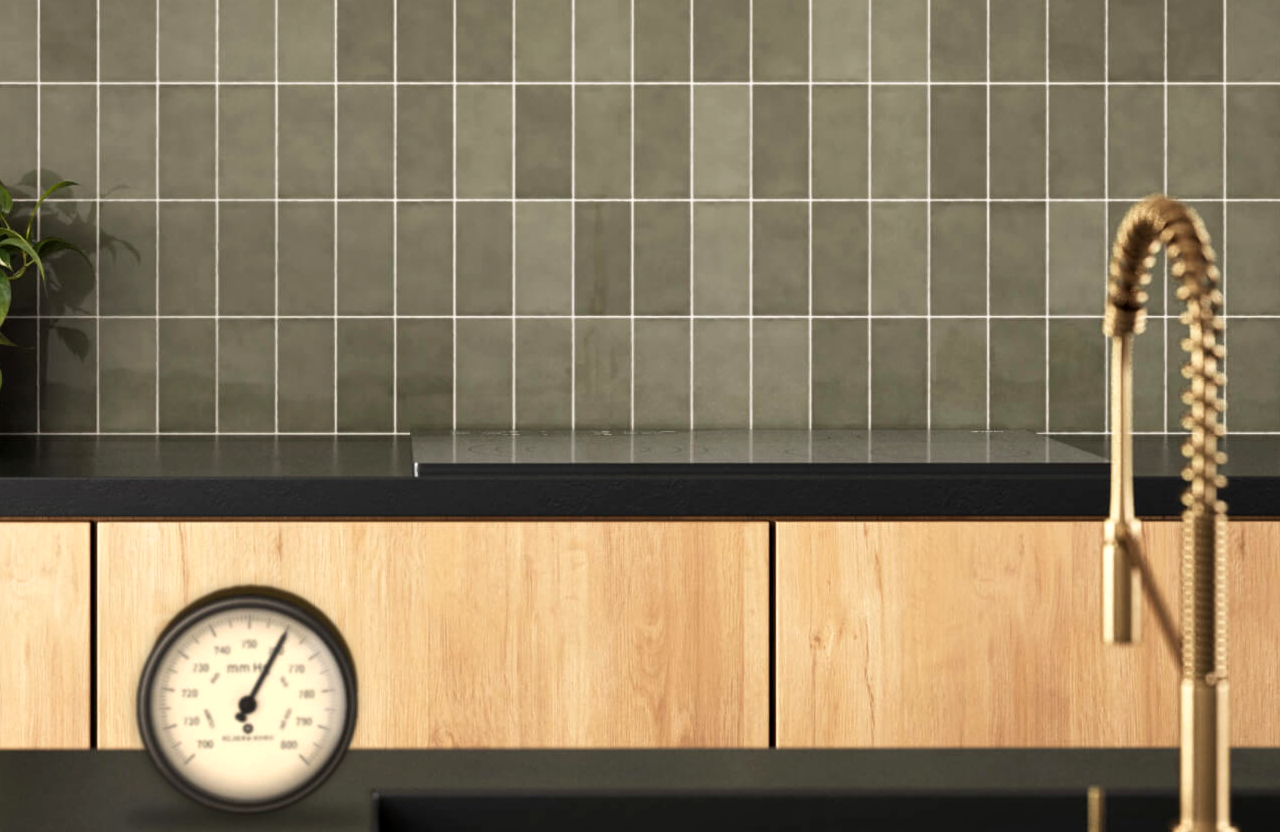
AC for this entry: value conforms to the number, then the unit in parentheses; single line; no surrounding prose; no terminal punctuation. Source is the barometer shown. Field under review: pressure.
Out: 760 (mmHg)
